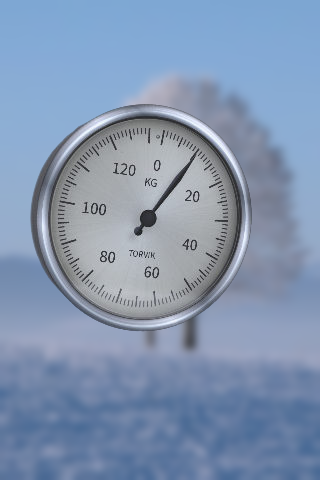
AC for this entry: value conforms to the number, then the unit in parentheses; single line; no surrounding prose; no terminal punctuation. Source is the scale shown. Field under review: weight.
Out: 10 (kg)
